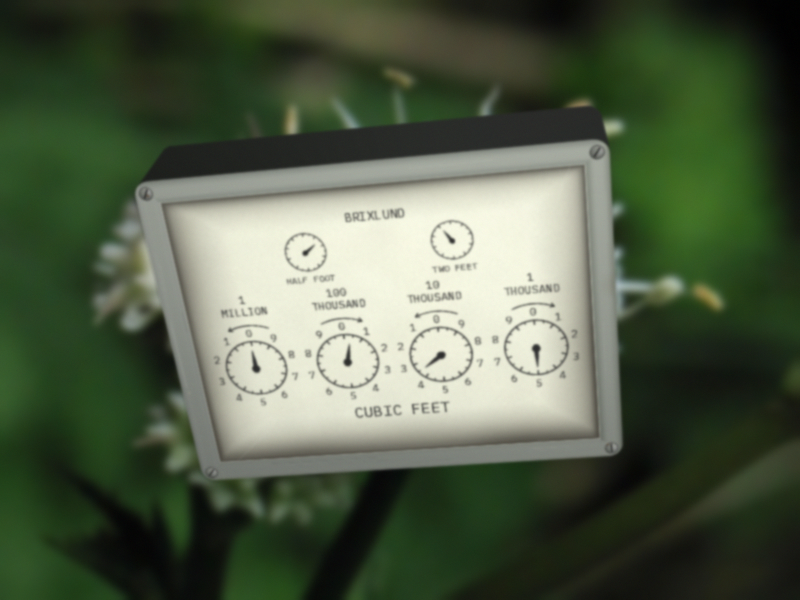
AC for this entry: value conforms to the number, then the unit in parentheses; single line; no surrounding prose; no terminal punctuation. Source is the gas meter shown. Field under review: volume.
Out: 3500 (ft³)
